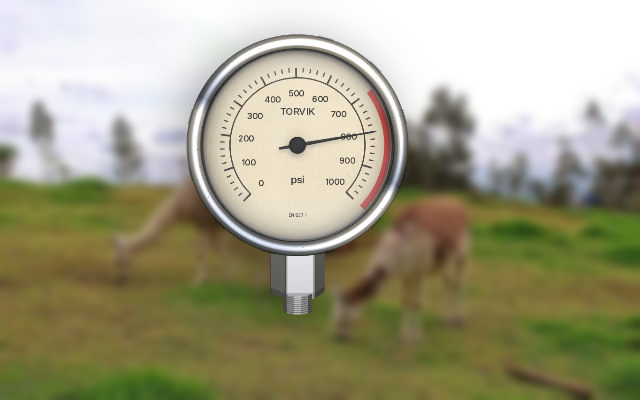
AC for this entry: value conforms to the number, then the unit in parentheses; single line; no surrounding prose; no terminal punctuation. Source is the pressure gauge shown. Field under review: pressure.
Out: 800 (psi)
